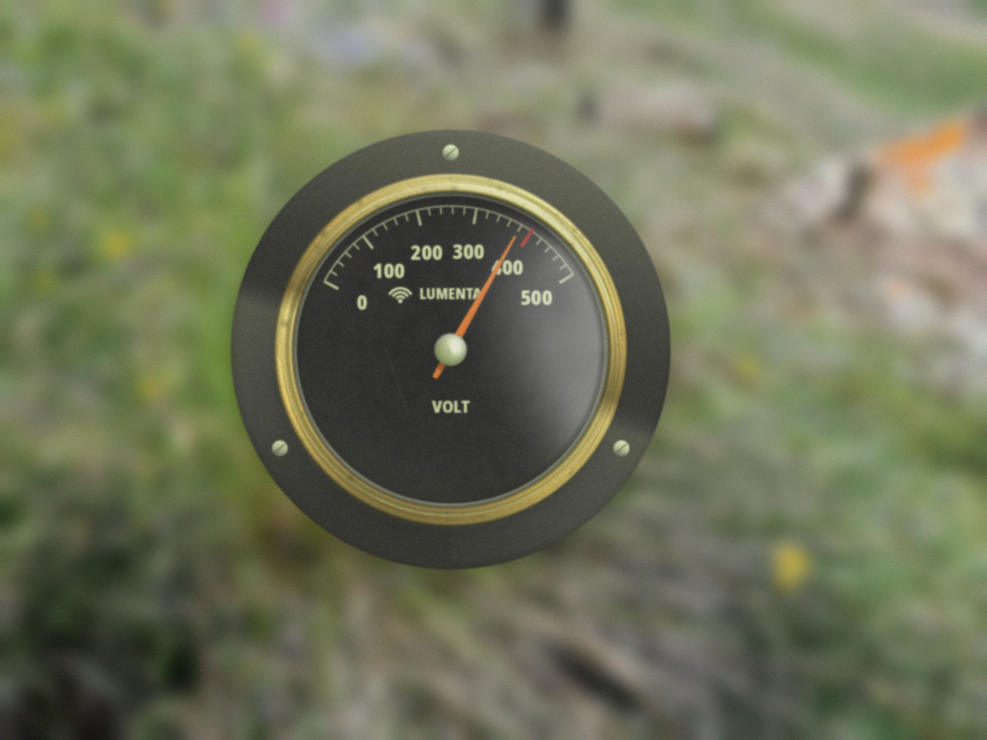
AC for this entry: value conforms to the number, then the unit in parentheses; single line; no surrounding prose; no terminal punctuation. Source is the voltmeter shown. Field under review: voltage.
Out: 380 (V)
